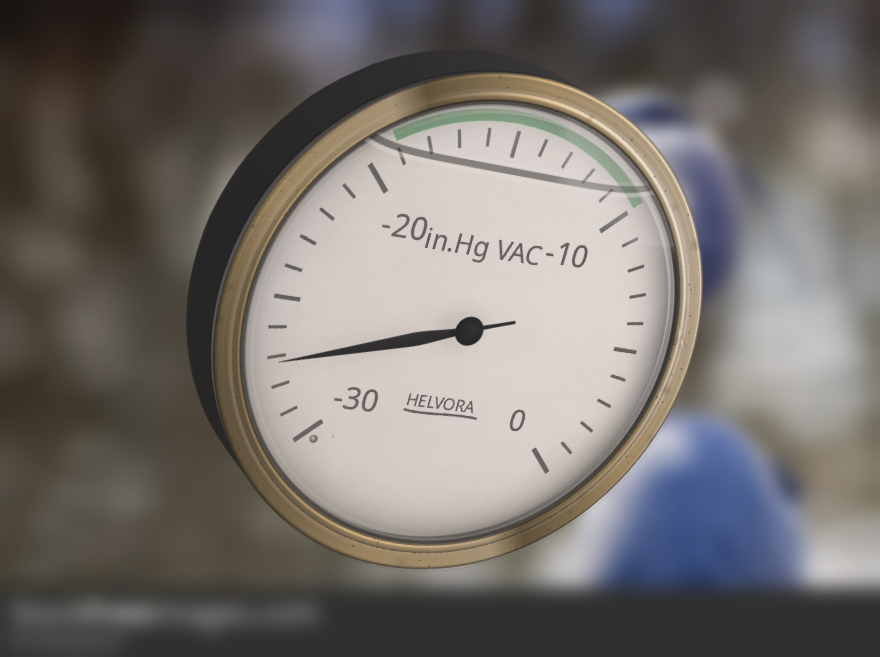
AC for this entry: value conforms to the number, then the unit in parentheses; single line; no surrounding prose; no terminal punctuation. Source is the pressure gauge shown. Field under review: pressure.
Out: -27 (inHg)
